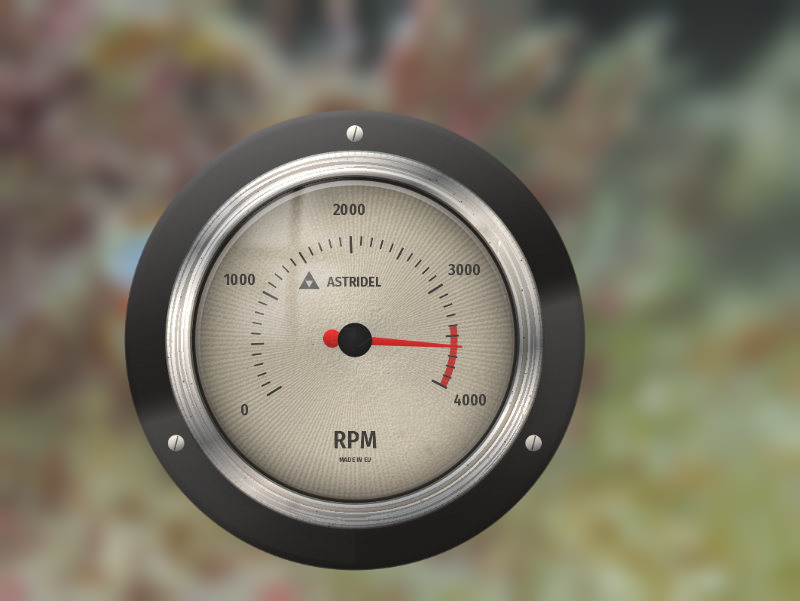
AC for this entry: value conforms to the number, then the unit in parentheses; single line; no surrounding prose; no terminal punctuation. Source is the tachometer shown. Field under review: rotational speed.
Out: 3600 (rpm)
